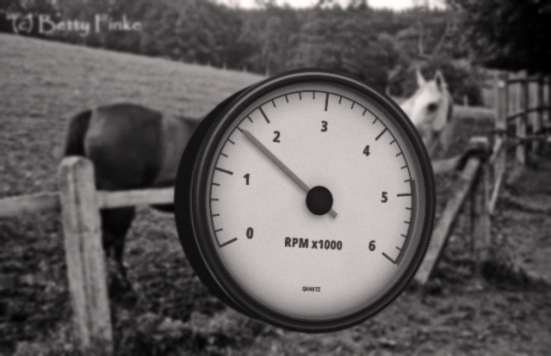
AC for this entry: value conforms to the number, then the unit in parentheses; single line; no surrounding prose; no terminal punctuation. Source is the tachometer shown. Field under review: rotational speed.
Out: 1600 (rpm)
